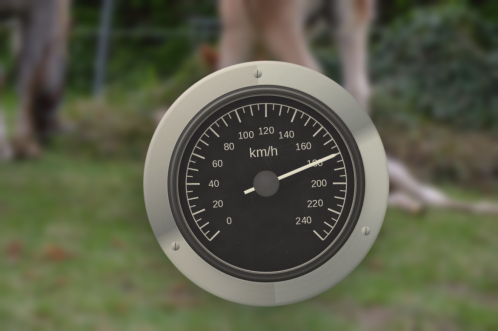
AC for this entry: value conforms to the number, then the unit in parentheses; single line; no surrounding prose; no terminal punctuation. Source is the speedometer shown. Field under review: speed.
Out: 180 (km/h)
